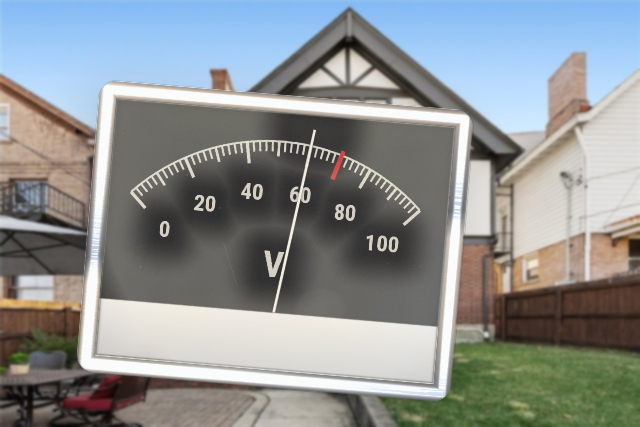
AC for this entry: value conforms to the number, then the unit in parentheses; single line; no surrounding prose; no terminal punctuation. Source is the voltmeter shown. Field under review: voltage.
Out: 60 (V)
